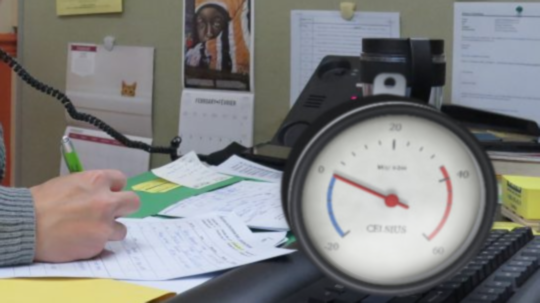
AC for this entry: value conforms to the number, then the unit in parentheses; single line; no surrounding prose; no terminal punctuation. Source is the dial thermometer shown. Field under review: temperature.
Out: 0 (°C)
